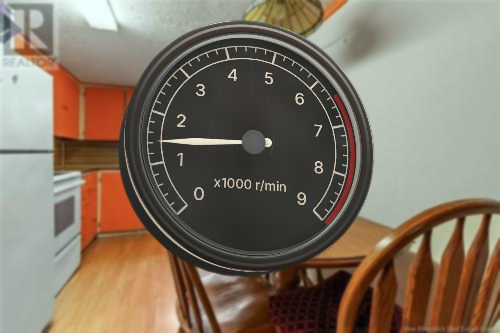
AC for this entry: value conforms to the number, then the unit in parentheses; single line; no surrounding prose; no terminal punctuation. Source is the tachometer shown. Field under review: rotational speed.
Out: 1400 (rpm)
